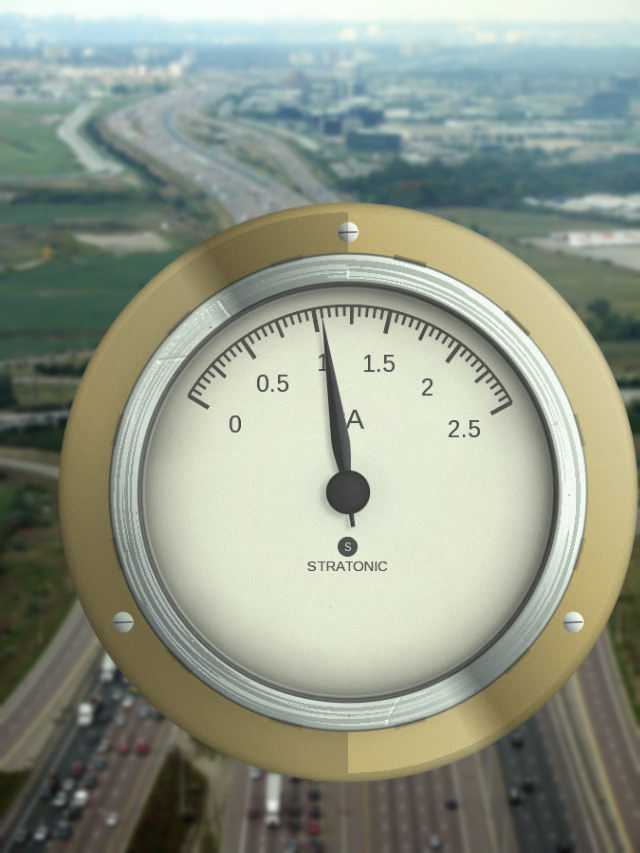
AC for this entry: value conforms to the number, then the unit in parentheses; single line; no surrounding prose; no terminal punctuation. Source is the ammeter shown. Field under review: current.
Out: 1.05 (kA)
